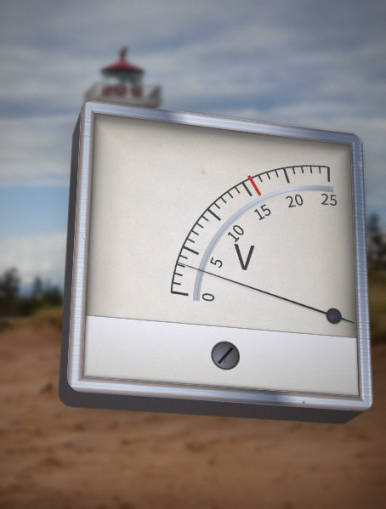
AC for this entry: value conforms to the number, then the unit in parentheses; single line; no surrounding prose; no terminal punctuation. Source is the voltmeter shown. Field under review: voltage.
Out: 3 (V)
